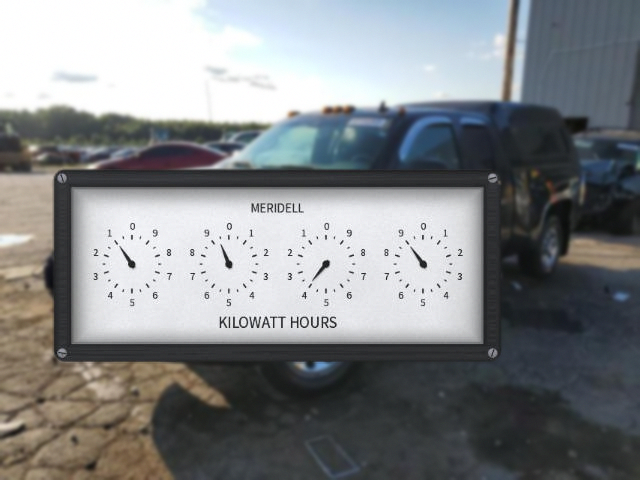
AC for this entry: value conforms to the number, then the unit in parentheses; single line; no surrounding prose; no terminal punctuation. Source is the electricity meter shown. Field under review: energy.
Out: 939 (kWh)
